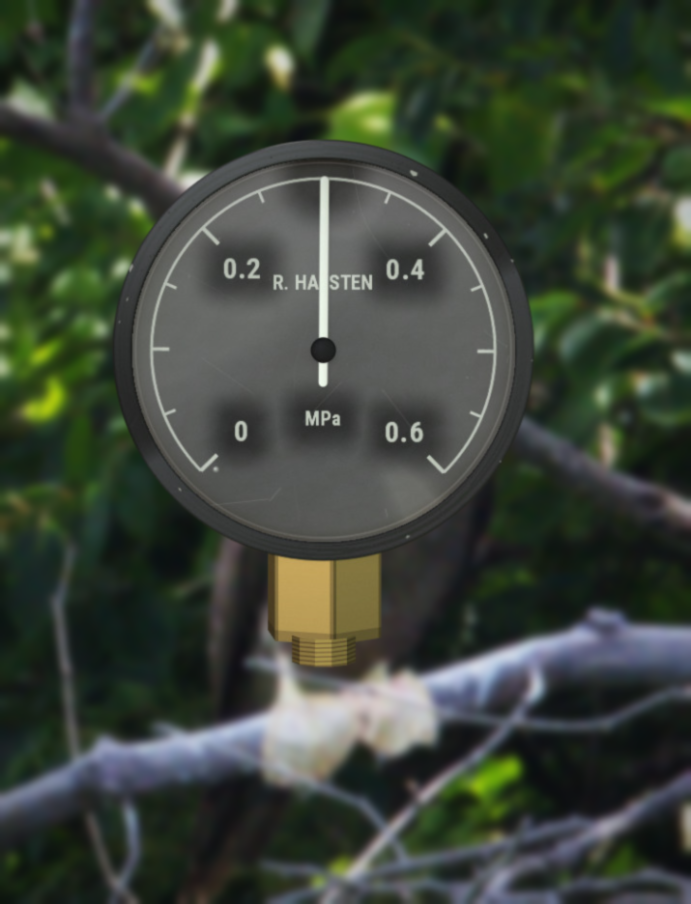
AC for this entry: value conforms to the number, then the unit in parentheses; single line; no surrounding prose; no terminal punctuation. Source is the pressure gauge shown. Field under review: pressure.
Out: 0.3 (MPa)
